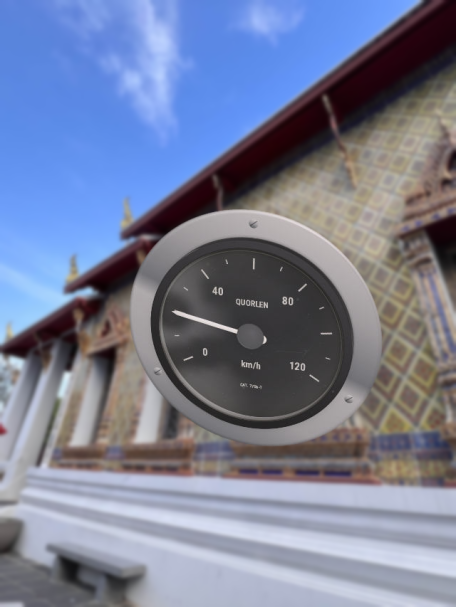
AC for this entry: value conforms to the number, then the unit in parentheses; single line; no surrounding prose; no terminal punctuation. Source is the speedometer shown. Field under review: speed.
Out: 20 (km/h)
